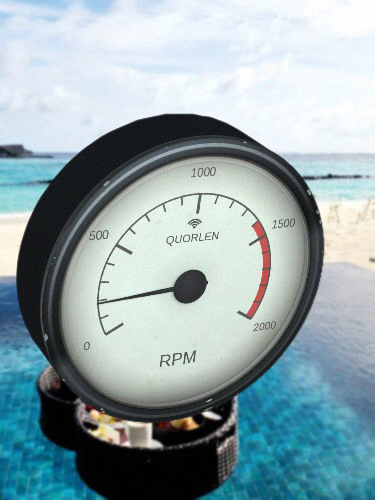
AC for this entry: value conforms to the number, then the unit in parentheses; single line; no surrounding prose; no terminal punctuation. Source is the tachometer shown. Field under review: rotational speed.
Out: 200 (rpm)
